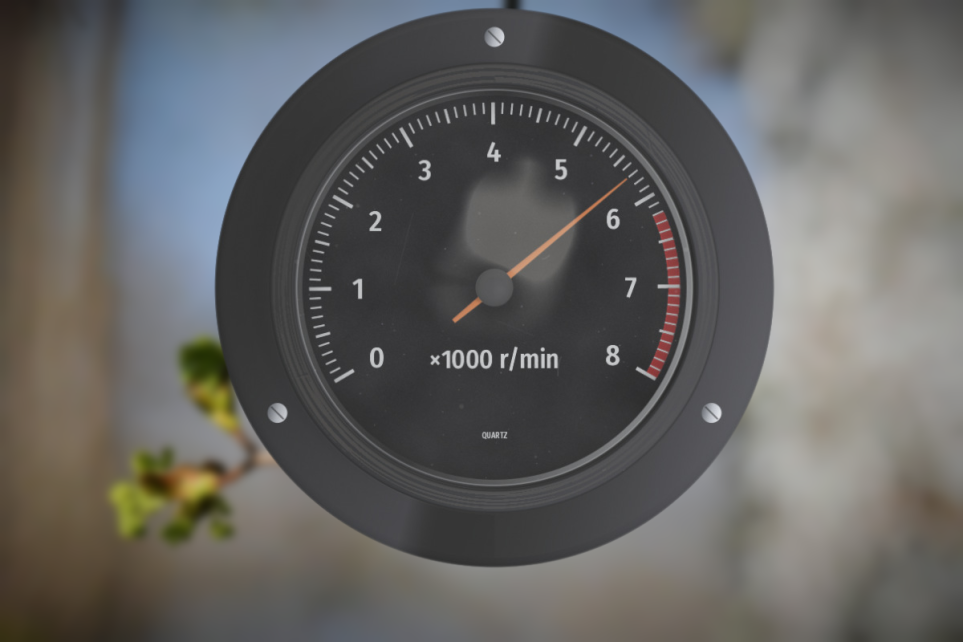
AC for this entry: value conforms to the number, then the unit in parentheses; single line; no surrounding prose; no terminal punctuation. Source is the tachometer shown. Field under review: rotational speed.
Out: 5700 (rpm)
